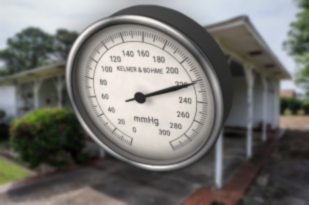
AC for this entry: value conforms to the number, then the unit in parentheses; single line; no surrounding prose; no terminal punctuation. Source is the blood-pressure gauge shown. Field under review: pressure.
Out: 220 (mmHg)
